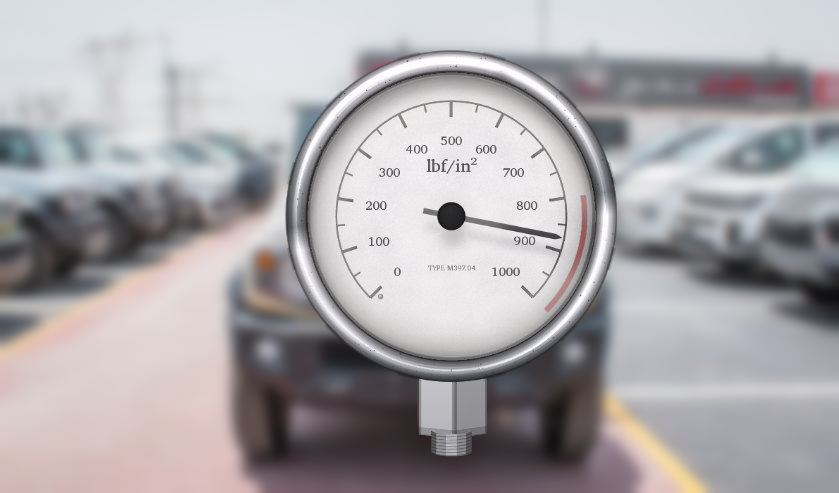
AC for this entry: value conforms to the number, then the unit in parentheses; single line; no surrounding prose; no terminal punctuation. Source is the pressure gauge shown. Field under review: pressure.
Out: 875 (psi)
